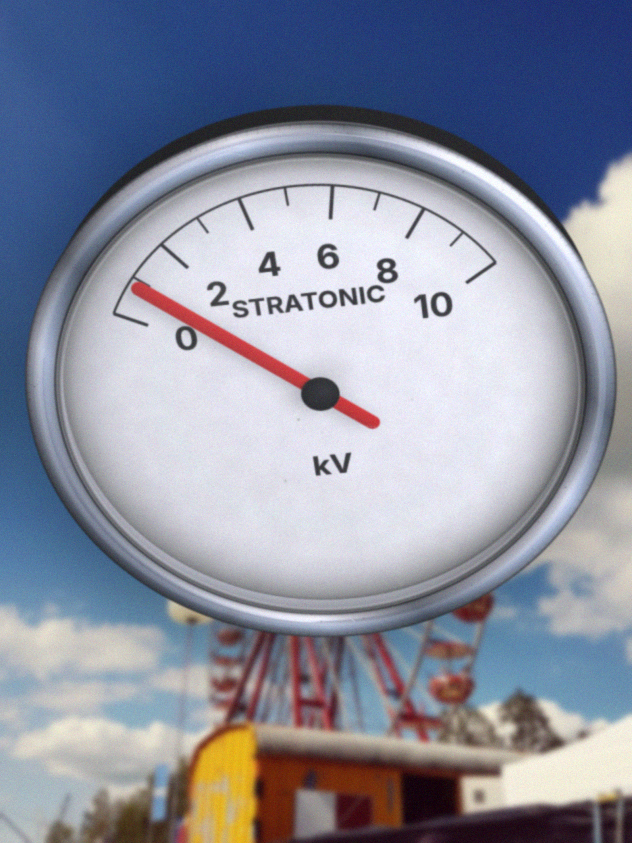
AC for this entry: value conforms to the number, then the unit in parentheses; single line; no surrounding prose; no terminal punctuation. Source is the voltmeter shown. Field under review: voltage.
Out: 1 (kV)
